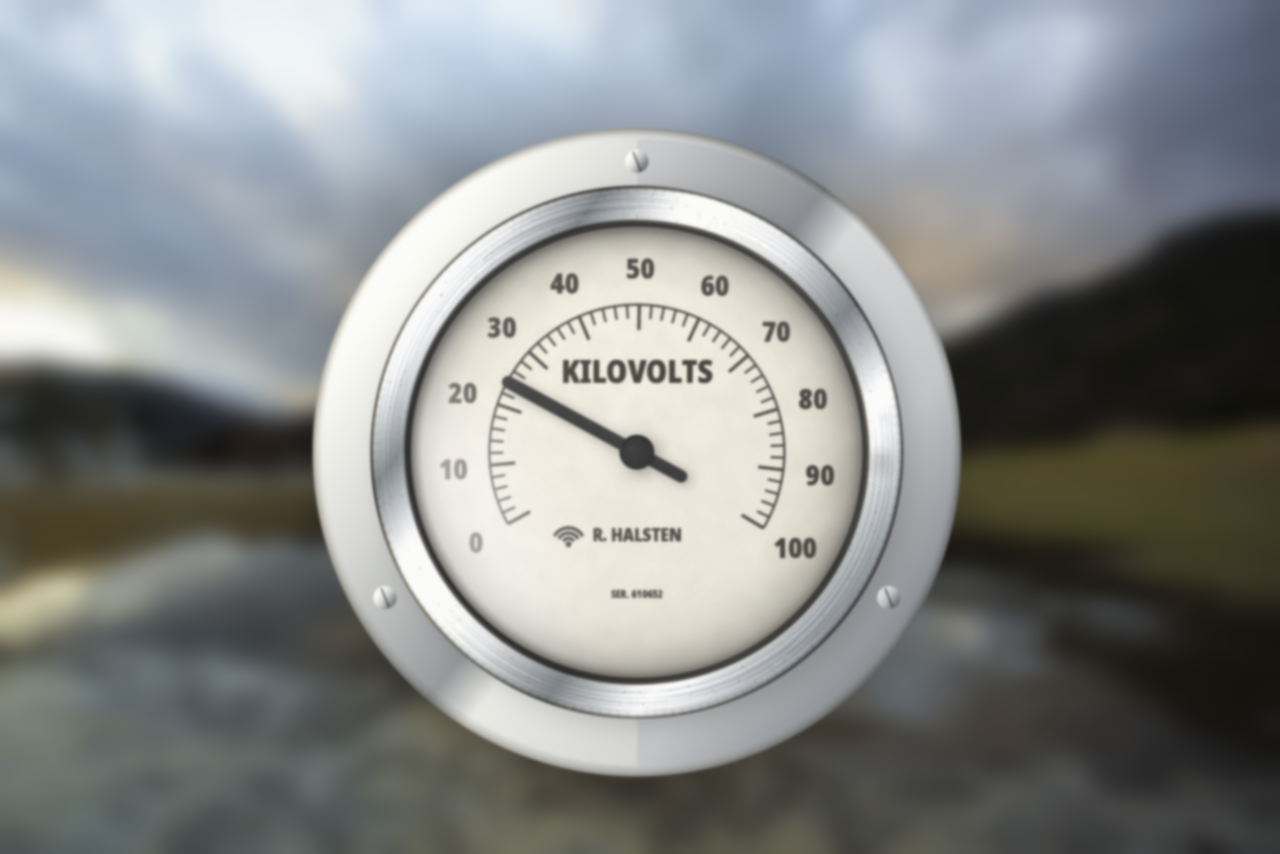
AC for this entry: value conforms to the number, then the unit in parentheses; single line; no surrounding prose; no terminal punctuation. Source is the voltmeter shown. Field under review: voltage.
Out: 24 (kV)
